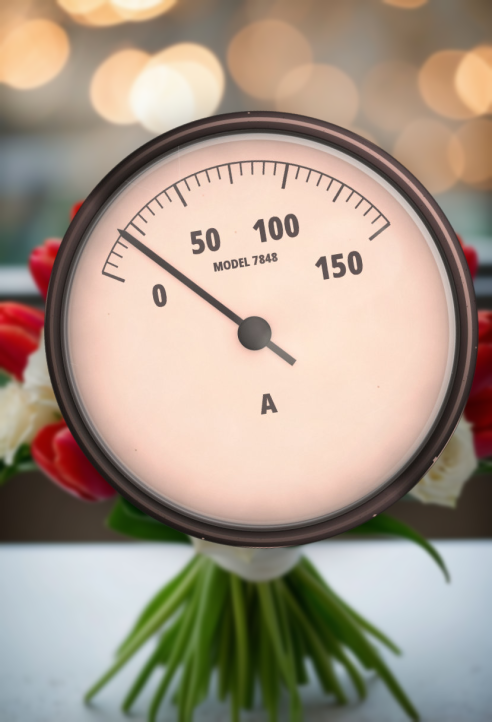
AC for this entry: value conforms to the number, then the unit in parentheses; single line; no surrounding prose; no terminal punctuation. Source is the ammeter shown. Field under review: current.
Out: 20 (A)
